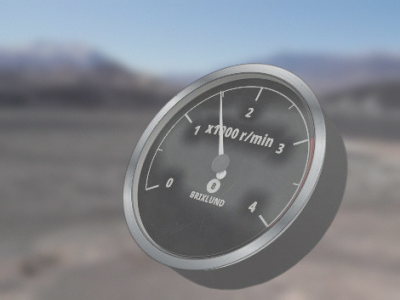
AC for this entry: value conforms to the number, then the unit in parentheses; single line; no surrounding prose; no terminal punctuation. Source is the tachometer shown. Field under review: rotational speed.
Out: 1500 (rpm)
